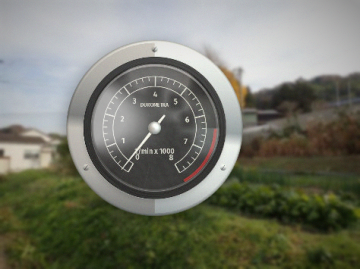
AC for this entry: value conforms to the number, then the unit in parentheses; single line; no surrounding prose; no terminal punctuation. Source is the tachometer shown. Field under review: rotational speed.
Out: 200 (rpm)
